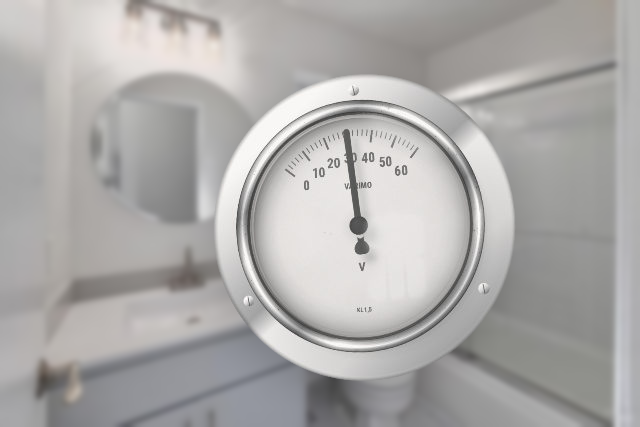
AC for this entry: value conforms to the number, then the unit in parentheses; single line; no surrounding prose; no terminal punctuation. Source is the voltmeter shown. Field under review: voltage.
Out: 30 (V)
